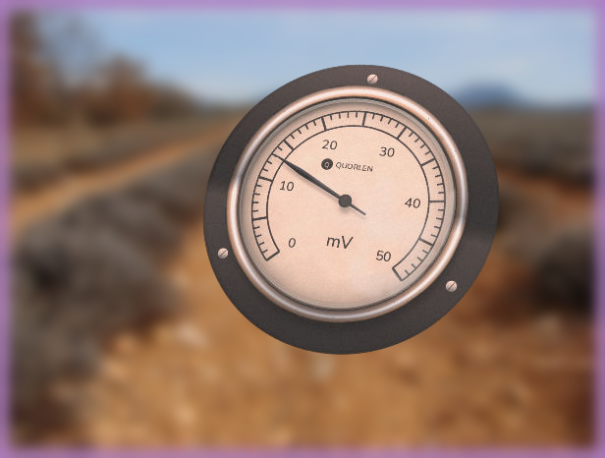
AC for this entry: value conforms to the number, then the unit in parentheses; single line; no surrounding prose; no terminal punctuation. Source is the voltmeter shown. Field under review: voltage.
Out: 13 (mV)
